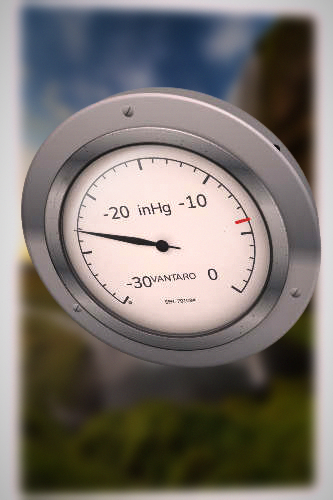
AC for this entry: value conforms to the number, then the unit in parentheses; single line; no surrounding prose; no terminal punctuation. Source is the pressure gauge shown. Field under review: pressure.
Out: -23 (inHg)
